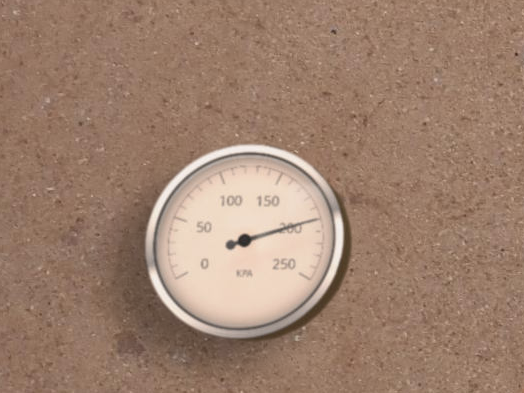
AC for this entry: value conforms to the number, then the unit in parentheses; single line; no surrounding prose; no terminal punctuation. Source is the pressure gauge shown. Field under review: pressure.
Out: 200 (kPa)
